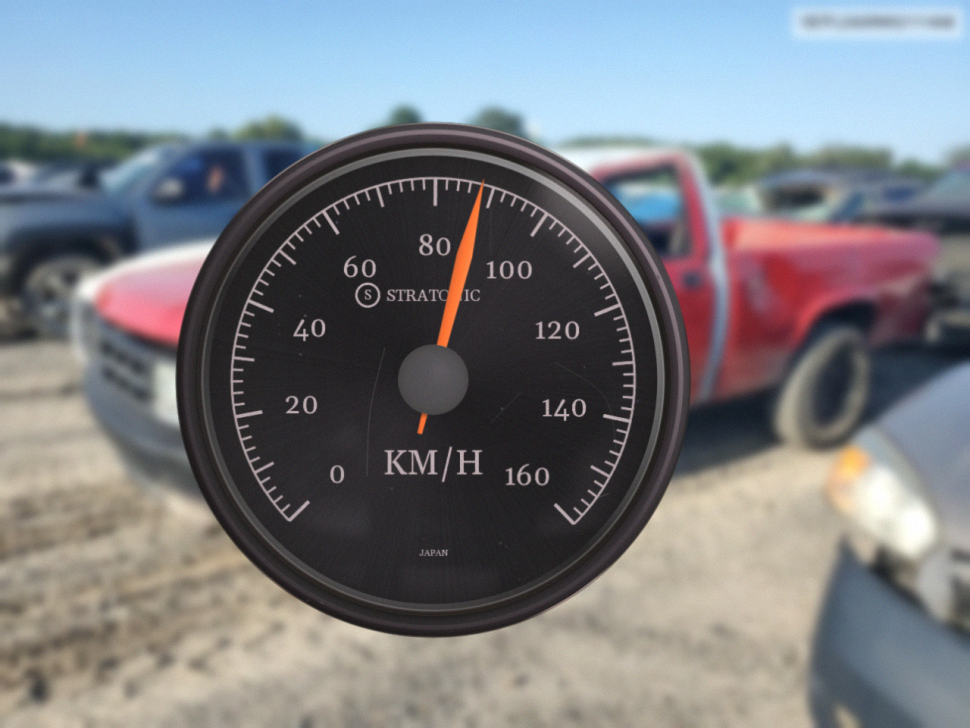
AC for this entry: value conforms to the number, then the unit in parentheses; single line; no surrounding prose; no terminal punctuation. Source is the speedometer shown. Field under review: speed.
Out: 88 (km/h)
